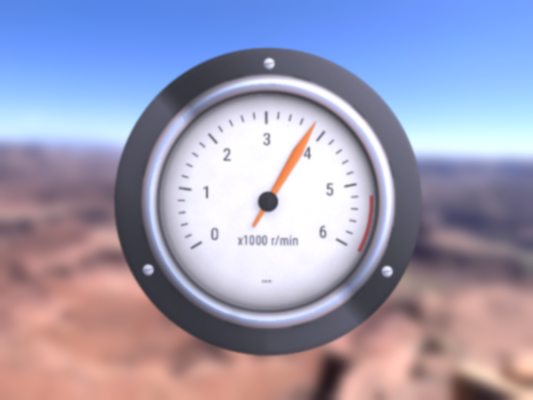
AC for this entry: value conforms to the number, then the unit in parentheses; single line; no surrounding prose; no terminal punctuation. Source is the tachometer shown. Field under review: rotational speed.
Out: 3800 (rpm)
